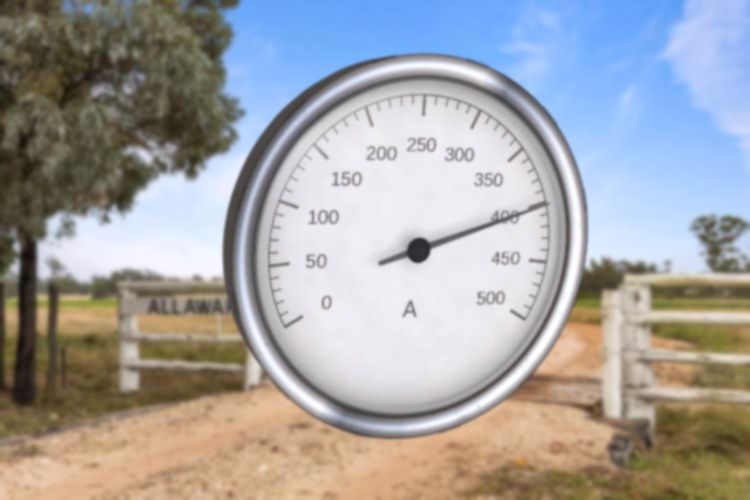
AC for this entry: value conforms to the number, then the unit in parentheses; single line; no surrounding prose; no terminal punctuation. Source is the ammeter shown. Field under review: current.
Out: 400 (A)
